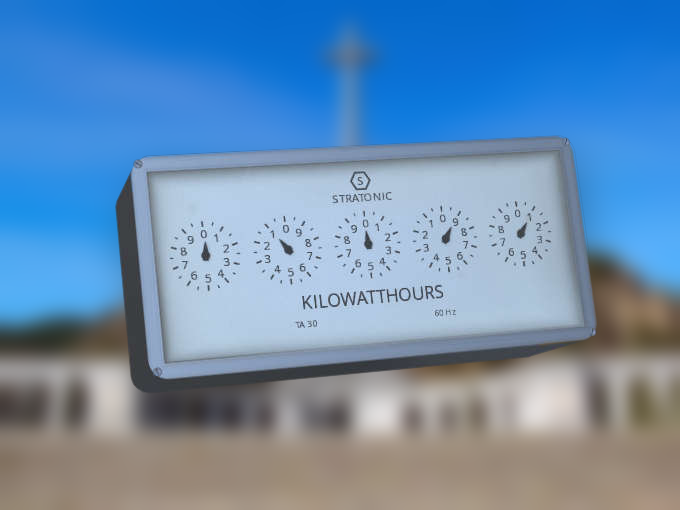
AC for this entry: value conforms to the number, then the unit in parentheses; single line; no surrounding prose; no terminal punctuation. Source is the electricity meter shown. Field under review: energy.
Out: 991 (kWh)
